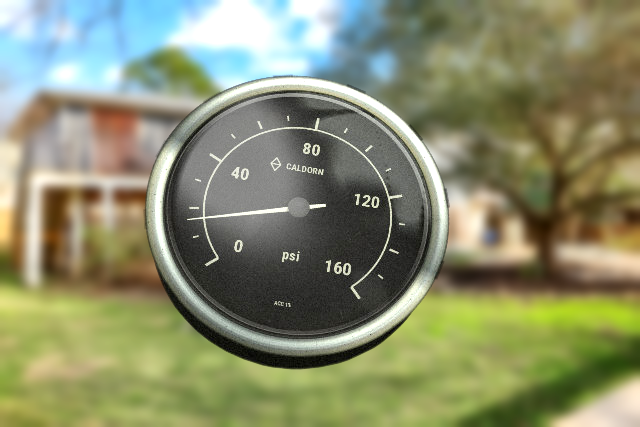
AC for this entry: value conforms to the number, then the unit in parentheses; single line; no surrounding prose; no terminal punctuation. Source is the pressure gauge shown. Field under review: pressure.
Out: 15 (psi)
